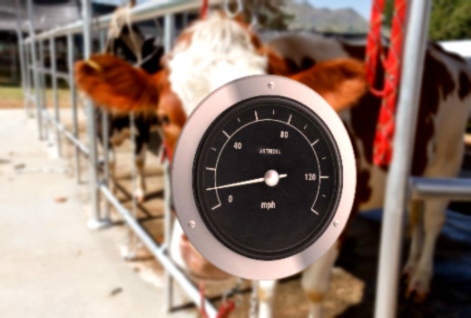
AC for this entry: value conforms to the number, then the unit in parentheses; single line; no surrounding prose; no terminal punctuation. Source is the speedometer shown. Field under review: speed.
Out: 10 (mph)
